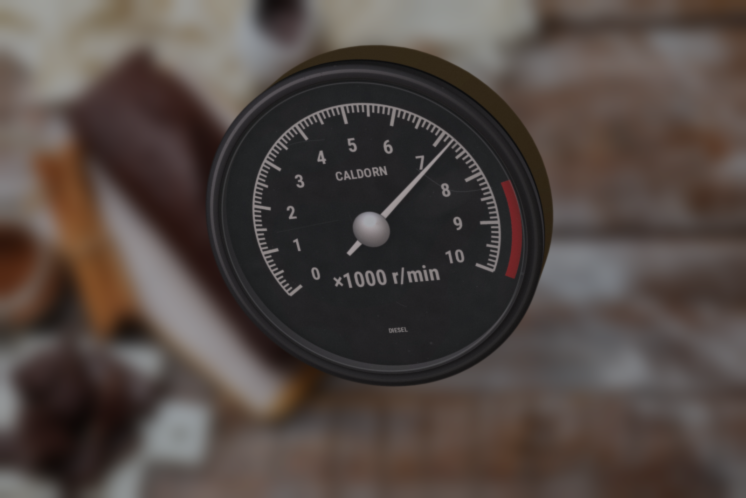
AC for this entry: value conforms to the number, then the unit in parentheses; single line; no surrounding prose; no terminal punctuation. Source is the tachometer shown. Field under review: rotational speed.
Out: 7200 (rpm)
